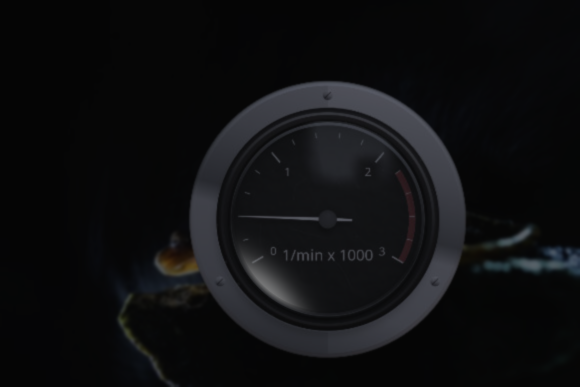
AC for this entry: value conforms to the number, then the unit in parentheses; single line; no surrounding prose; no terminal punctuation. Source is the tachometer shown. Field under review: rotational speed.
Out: 400 (rpm)
